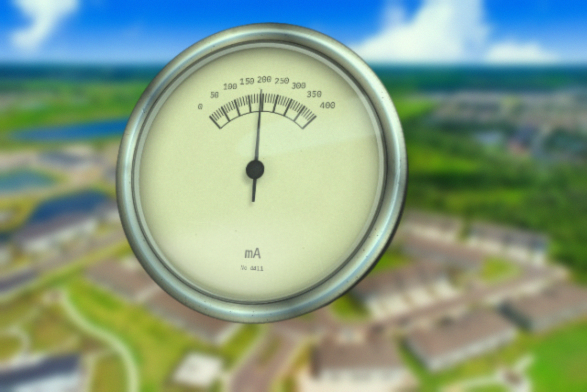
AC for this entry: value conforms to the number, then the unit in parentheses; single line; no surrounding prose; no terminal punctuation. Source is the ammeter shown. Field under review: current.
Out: 200 (mA)
